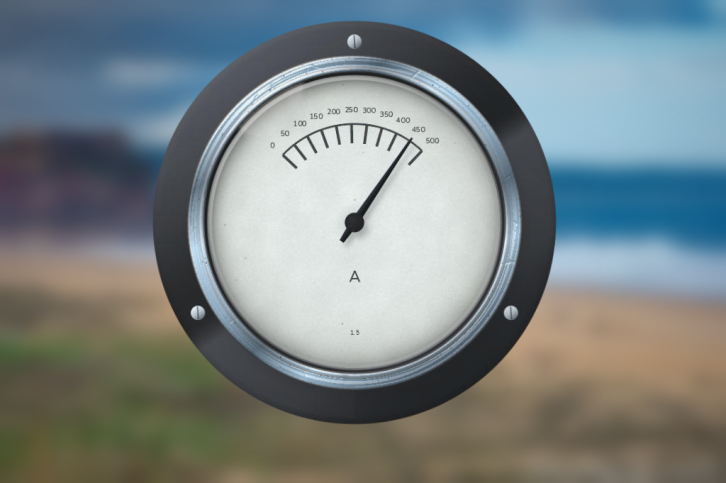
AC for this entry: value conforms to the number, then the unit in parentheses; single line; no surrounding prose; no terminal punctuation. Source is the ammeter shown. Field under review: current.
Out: 450 (A)
